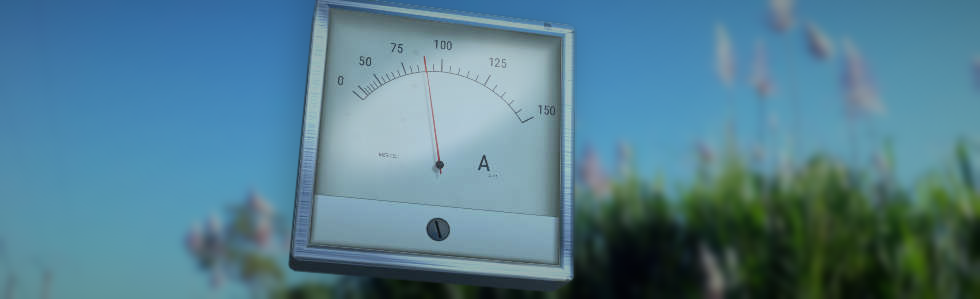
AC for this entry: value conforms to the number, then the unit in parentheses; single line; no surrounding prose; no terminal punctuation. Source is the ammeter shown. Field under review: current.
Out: 90 (A)
